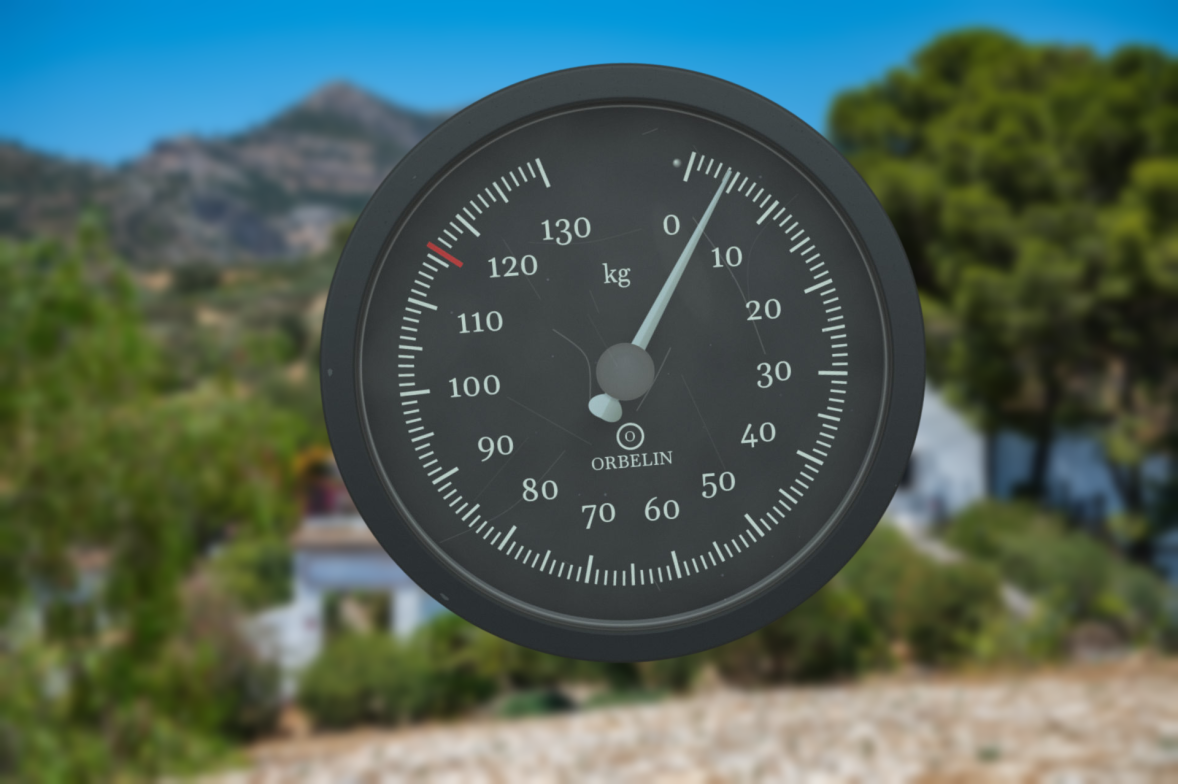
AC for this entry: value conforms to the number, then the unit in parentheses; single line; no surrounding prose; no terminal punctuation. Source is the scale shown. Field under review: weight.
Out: 4 (kg)
